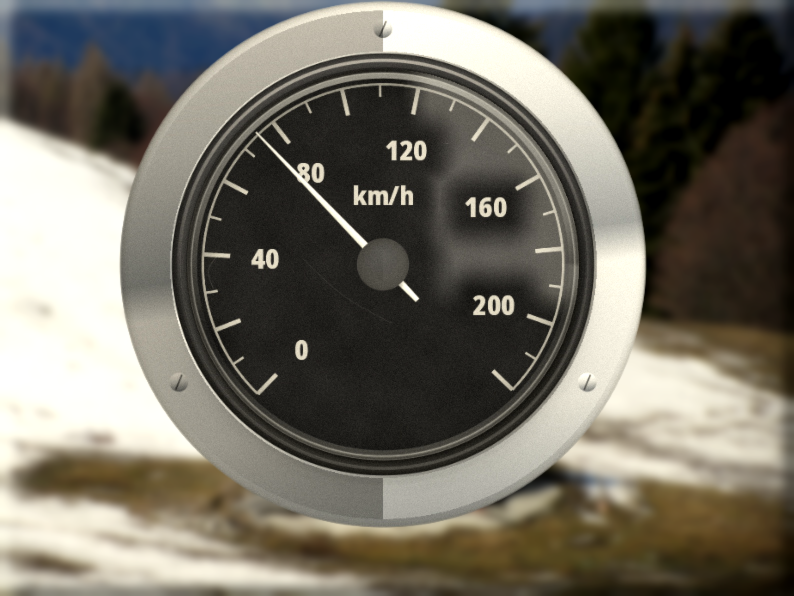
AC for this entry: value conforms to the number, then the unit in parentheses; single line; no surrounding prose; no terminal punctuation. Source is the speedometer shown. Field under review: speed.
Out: 75 (km/h)
